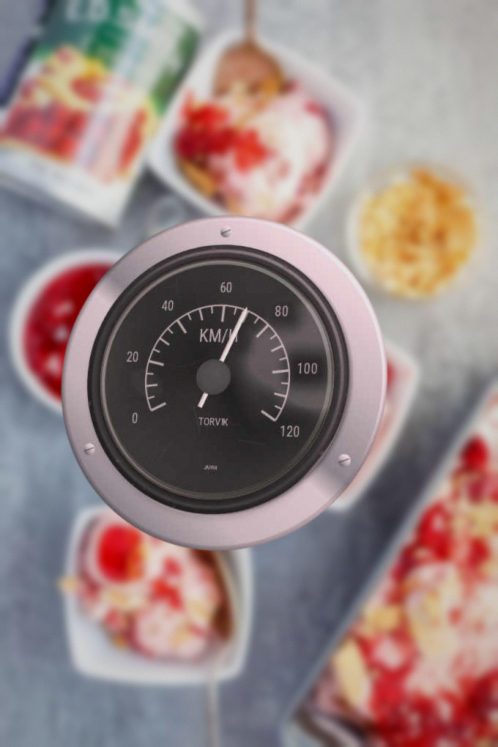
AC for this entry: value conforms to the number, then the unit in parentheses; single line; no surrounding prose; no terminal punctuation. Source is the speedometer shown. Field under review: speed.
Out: 70 (km/h)
